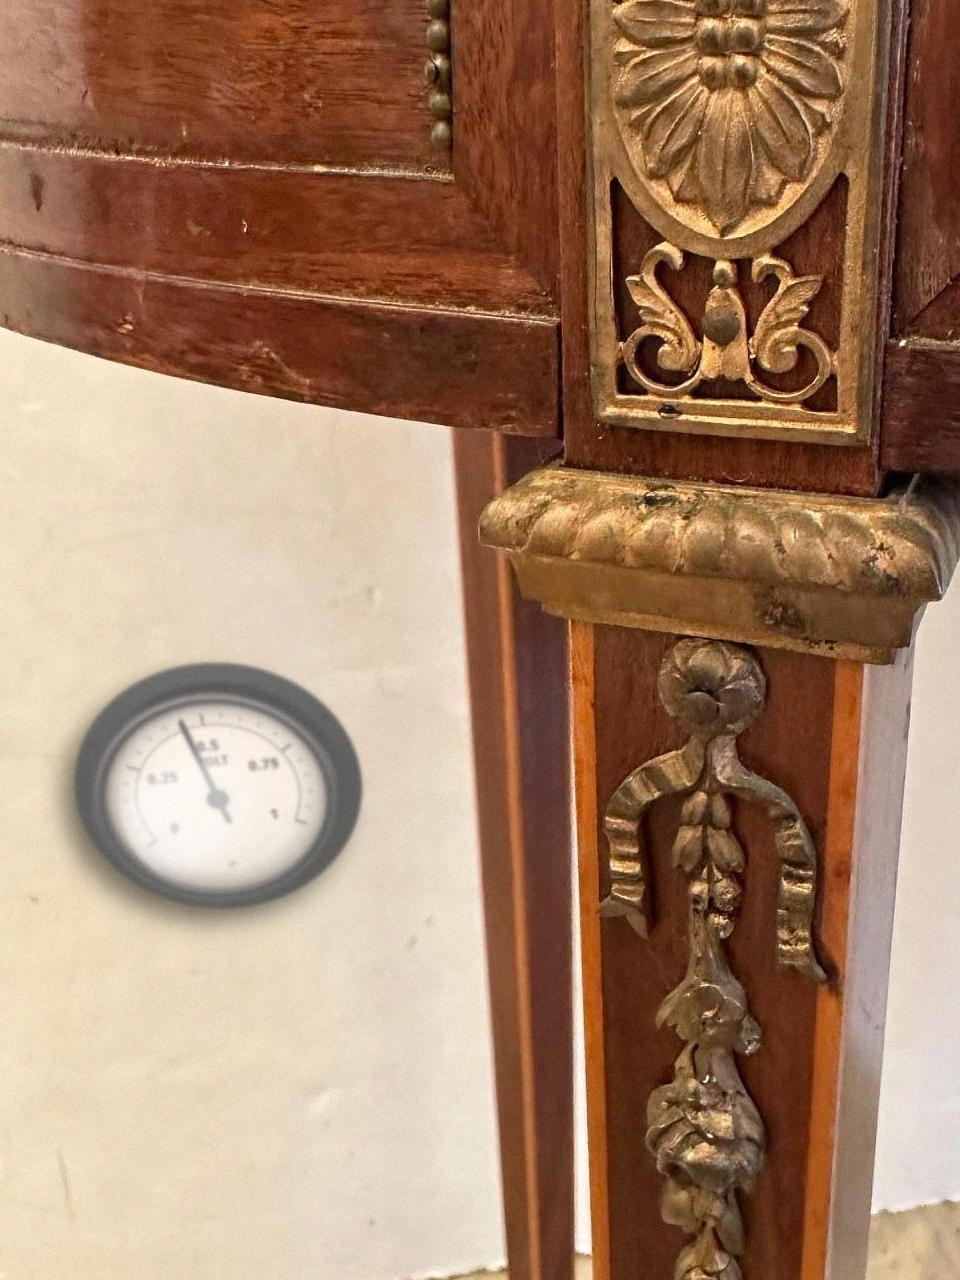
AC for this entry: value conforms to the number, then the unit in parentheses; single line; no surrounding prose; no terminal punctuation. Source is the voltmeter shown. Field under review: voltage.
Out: 0.45 (V)
